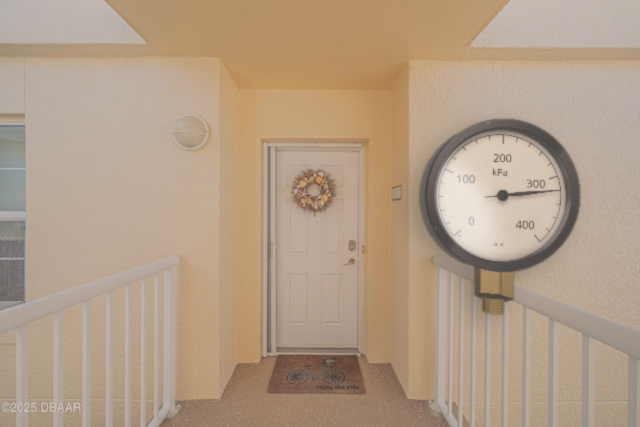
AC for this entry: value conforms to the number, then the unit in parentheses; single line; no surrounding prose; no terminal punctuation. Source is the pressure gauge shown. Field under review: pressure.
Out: 320 (kPa)
